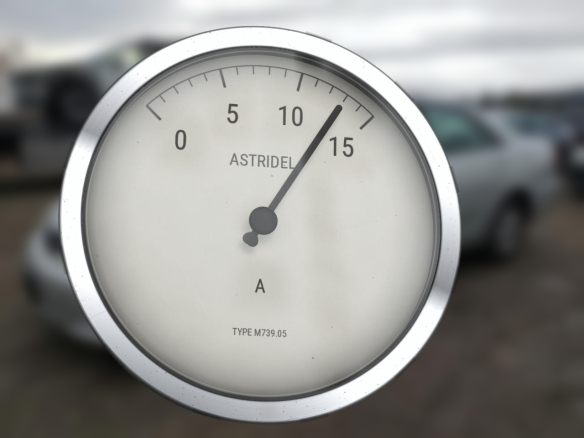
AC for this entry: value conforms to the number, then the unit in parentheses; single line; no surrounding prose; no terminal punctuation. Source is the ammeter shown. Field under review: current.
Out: 13 (A)
